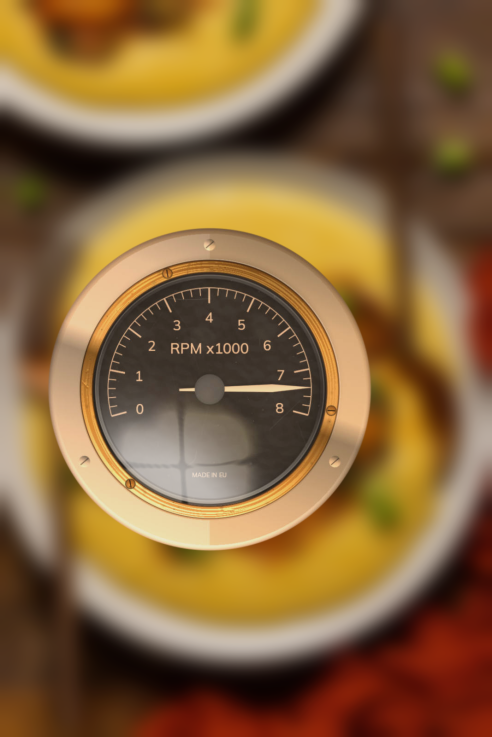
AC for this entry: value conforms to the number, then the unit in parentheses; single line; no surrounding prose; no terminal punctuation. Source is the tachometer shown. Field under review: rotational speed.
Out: 7400 (rpm)
